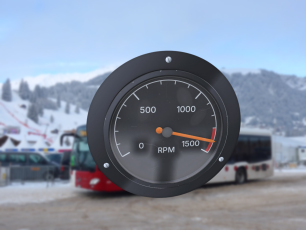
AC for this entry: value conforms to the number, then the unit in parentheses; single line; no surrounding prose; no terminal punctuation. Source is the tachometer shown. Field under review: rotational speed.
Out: 1400 (rpm)
